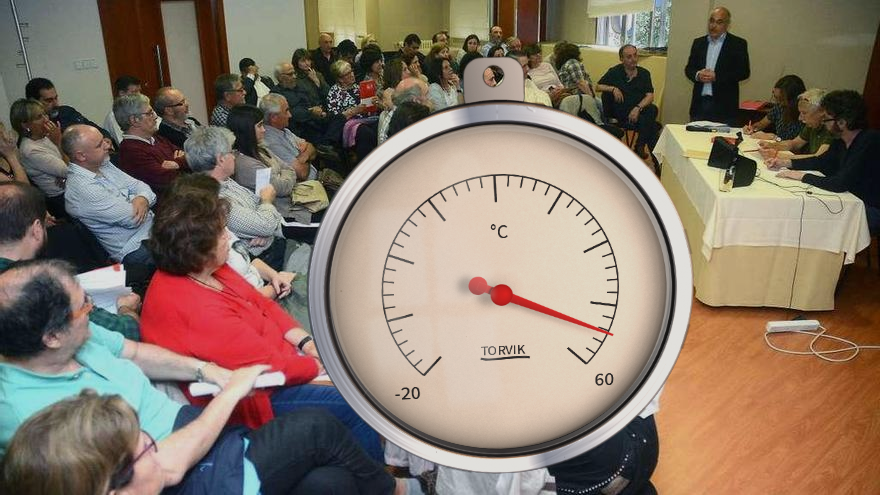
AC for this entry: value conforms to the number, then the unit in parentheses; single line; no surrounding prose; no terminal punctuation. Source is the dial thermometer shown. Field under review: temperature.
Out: 54 (°C)
